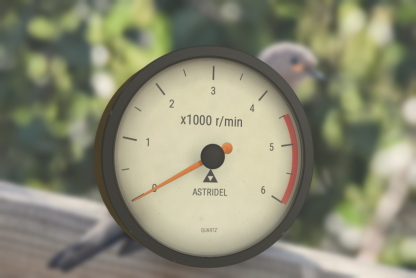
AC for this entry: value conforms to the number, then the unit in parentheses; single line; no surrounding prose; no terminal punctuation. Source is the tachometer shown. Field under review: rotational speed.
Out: 0 (rpm)
